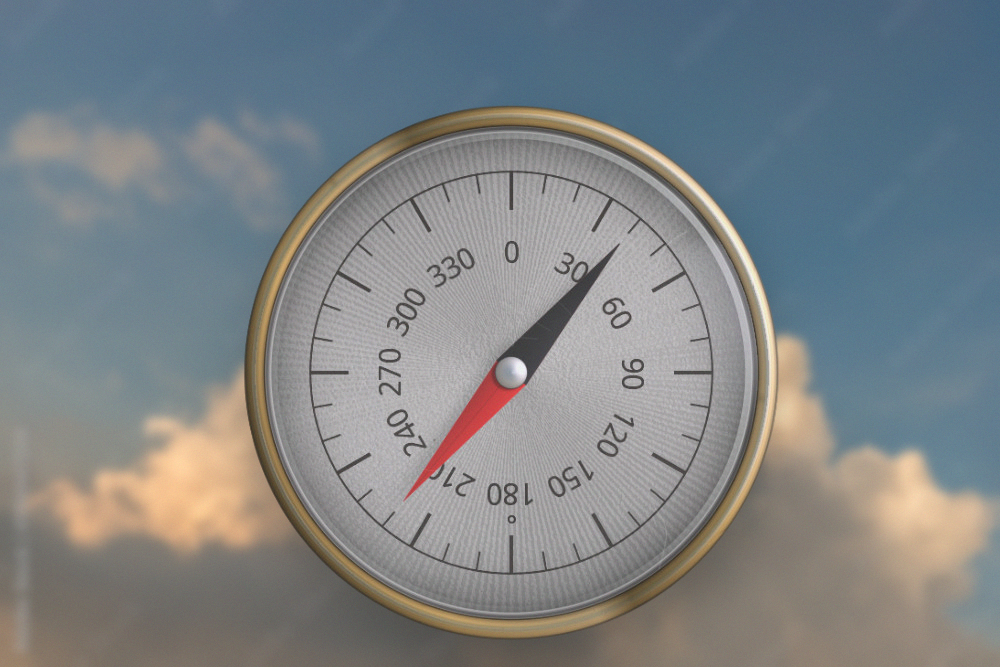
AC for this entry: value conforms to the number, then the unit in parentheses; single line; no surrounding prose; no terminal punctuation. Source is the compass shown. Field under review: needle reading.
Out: 220 (°)
